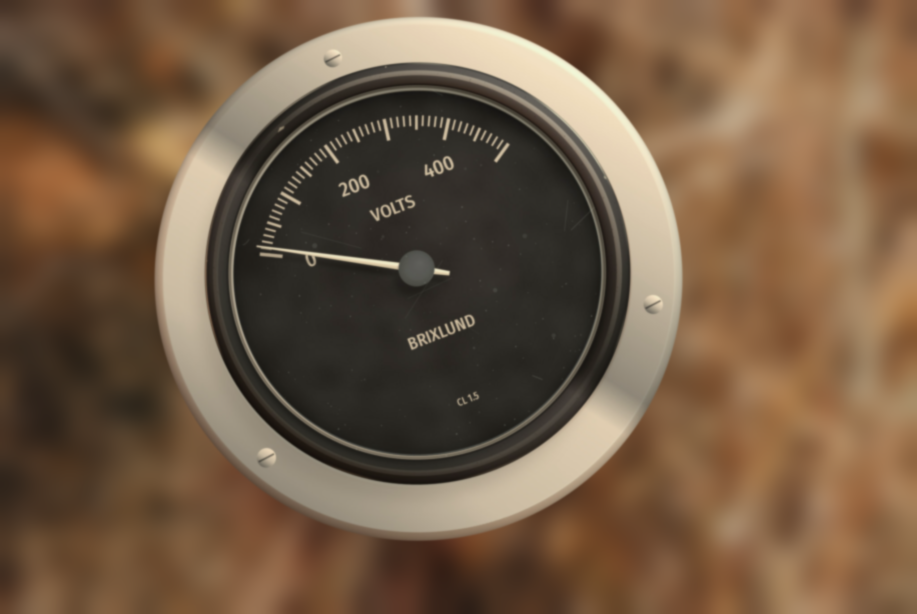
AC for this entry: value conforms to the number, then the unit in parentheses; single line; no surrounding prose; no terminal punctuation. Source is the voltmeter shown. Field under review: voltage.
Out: 10 (V)
